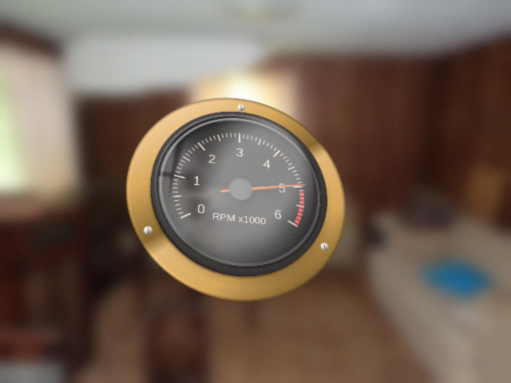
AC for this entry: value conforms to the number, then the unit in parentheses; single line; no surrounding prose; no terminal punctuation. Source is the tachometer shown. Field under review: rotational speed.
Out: 5000 (rpm)
